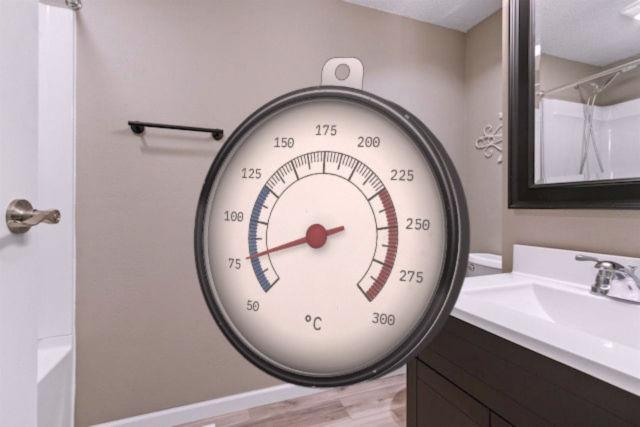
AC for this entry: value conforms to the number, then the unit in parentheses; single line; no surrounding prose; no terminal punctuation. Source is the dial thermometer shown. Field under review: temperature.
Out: 75 (°C)
